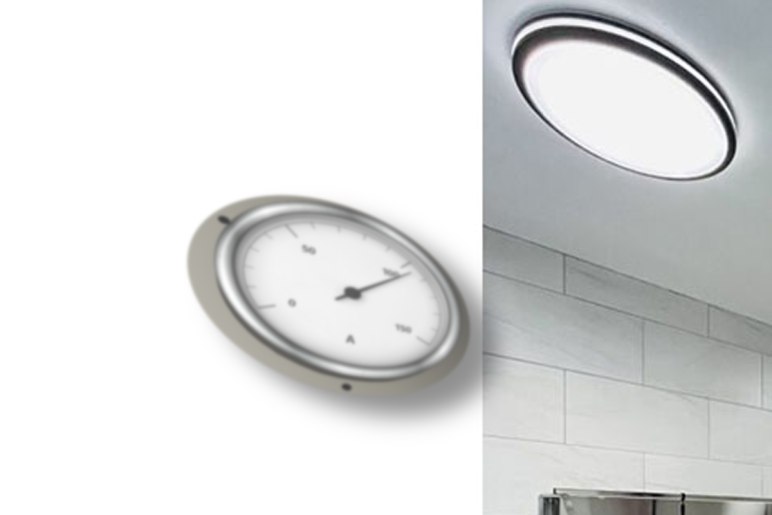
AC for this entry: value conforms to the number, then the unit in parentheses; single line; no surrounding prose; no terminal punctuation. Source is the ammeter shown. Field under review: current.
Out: 105 (A)
